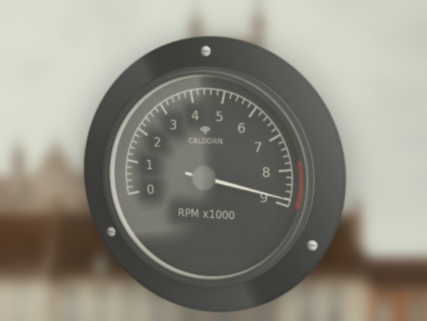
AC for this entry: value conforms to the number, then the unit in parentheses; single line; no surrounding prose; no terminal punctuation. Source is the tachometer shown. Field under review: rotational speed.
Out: 8800 (rpm)
